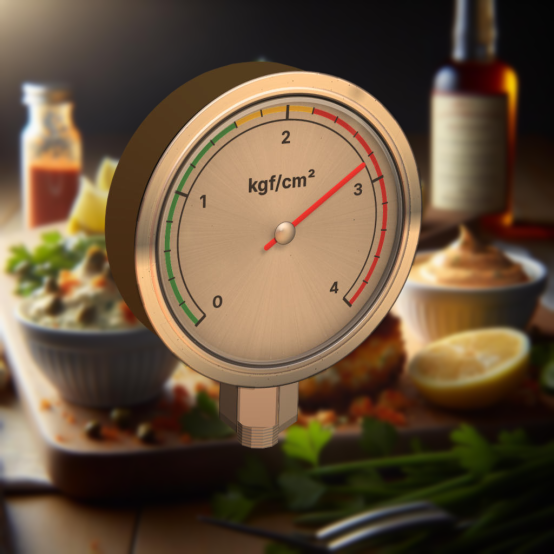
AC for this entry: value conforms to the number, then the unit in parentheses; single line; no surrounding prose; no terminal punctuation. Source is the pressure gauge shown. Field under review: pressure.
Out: 2.8 (kg/cm²)
